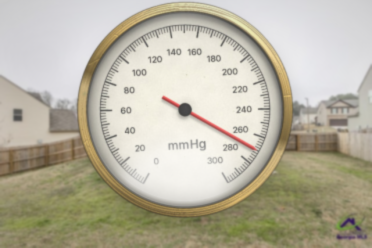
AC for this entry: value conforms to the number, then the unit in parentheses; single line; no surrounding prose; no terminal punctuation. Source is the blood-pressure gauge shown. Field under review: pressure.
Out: 270 (mmHg)
